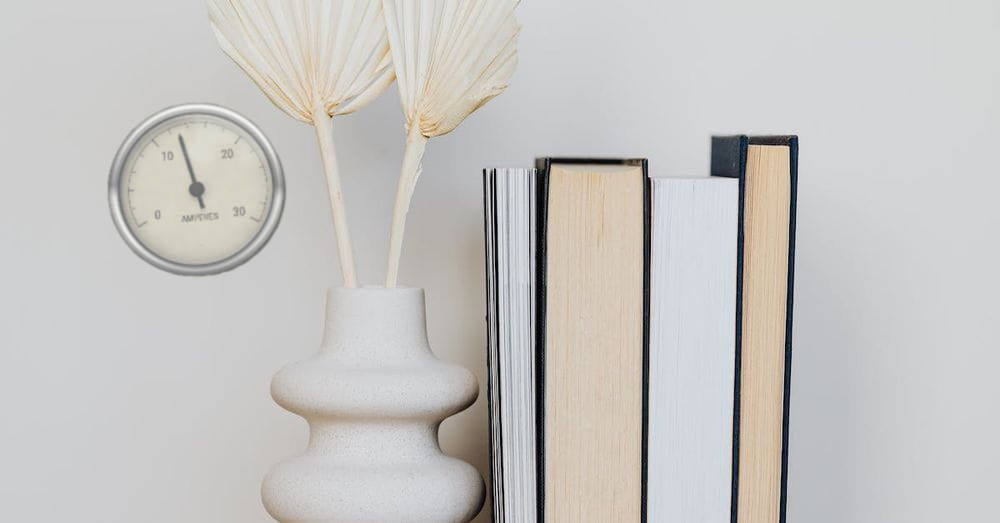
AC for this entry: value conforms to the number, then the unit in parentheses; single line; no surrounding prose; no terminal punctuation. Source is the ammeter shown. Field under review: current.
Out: 13 (A)
